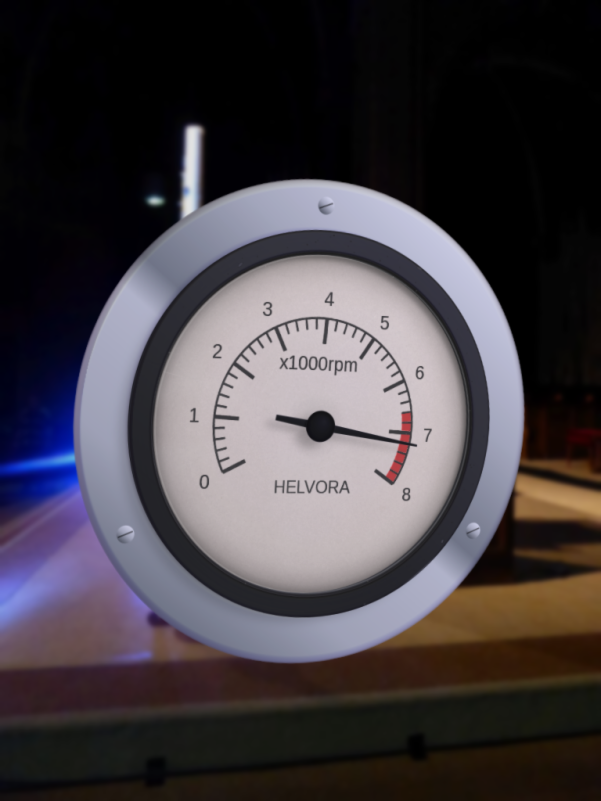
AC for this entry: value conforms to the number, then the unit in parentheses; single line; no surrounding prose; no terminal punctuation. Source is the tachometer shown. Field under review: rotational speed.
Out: 7200 (rpm)
